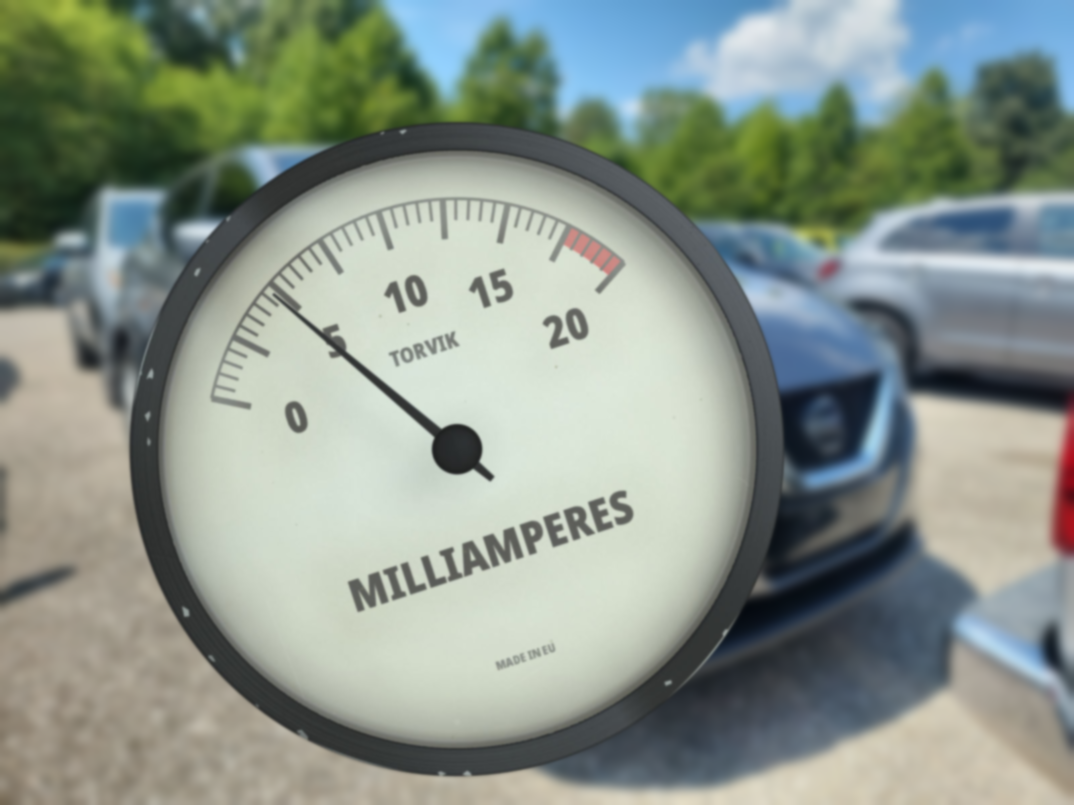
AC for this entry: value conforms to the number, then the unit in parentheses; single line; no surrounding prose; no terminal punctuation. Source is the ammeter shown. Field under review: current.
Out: 4.75 (mA)
